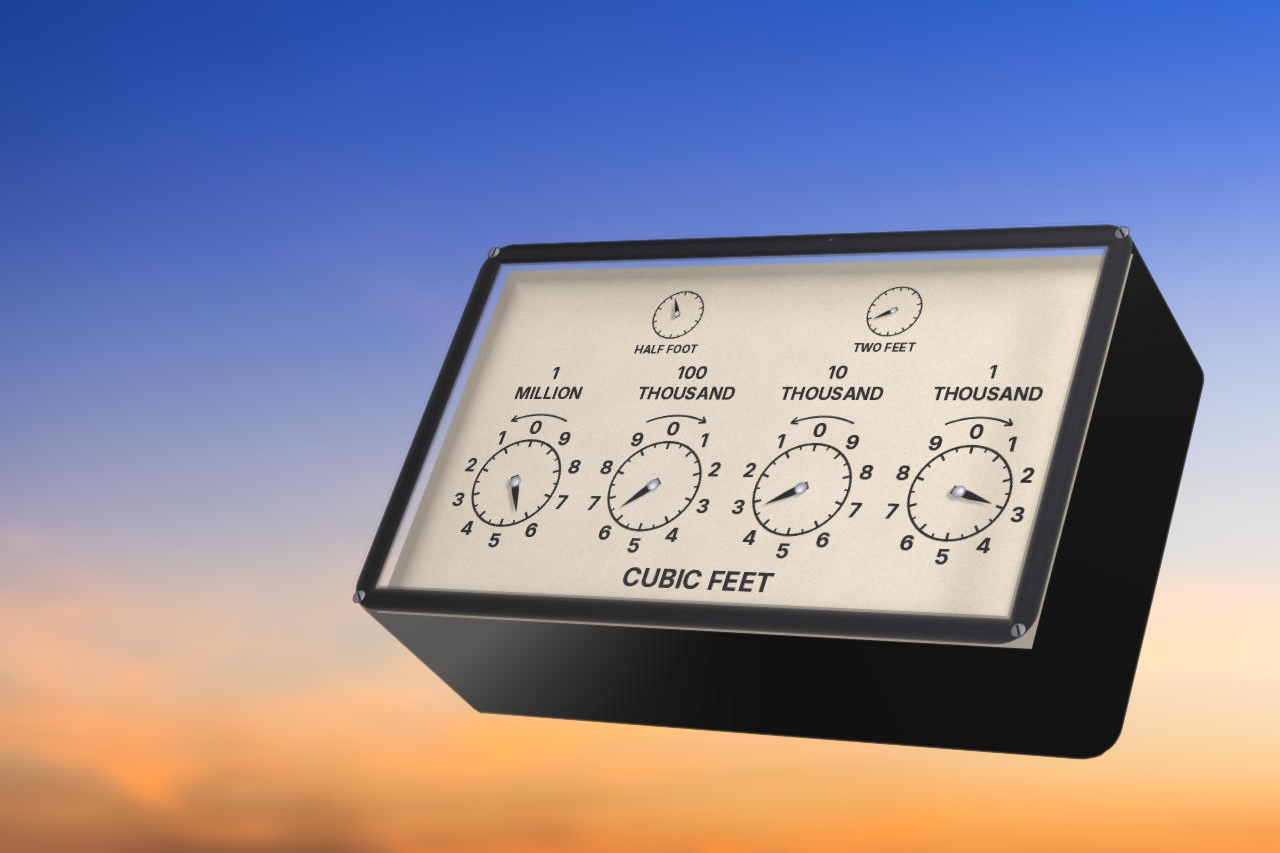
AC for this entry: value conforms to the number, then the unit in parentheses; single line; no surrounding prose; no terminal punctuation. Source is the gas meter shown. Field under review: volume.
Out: 563300 (ft³)
